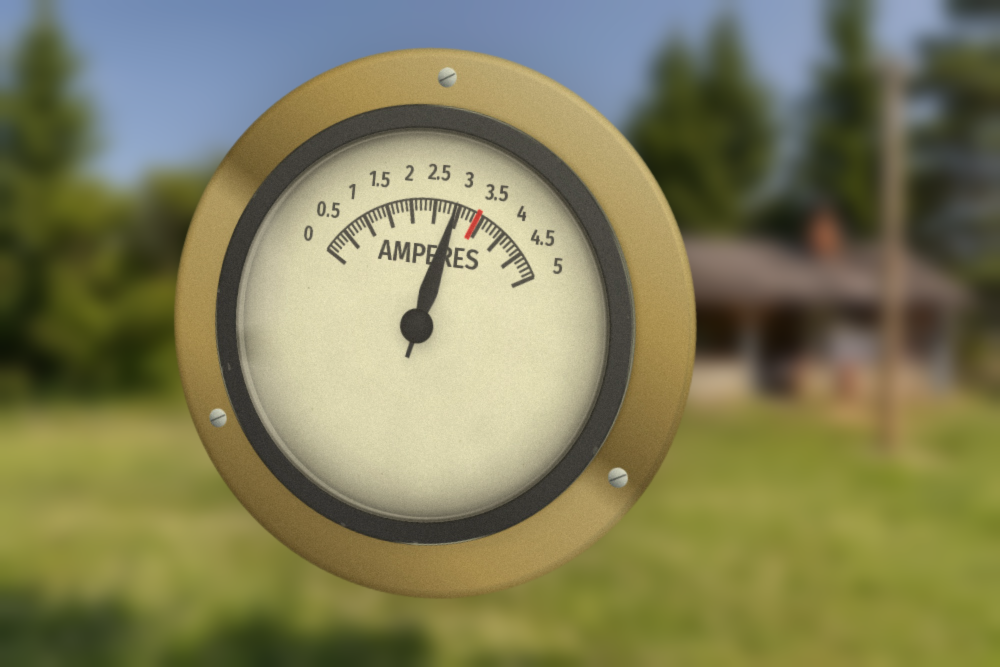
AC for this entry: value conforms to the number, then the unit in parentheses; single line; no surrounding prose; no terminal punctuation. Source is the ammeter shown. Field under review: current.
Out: 3 (A)
